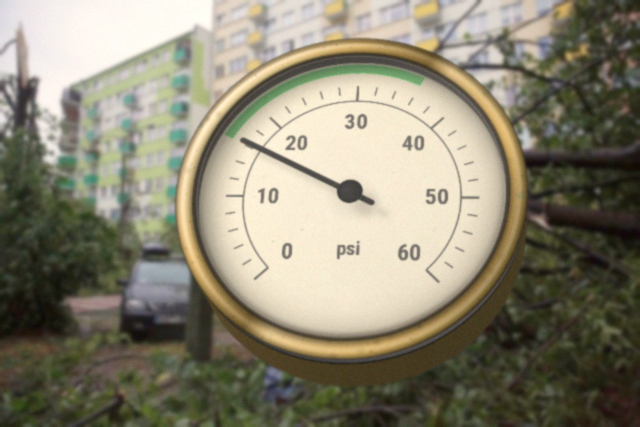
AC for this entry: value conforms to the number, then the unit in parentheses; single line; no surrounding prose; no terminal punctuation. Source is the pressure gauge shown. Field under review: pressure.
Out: 16 (psi)
